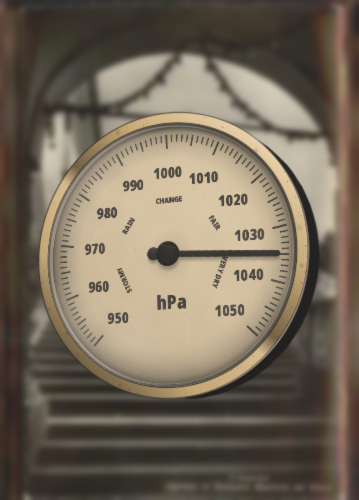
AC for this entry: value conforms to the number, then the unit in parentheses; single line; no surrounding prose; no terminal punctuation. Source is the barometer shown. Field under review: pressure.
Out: 1035 (hPa)
